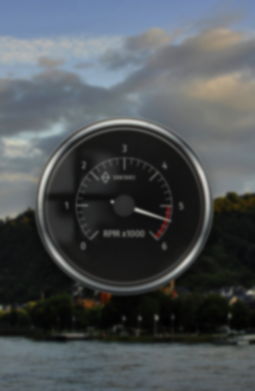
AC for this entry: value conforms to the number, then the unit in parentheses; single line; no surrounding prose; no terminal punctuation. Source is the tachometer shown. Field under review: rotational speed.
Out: 5400 (rpm)
